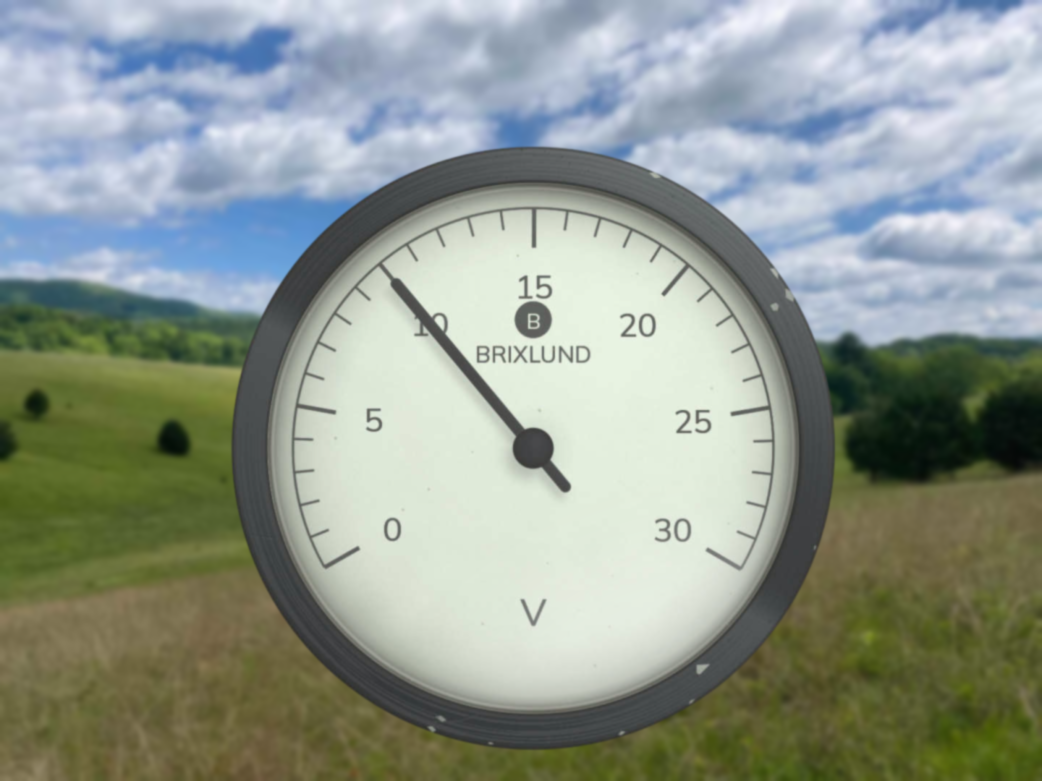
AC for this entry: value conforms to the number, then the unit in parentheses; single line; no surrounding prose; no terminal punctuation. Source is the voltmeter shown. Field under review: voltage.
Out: 10 (V)
